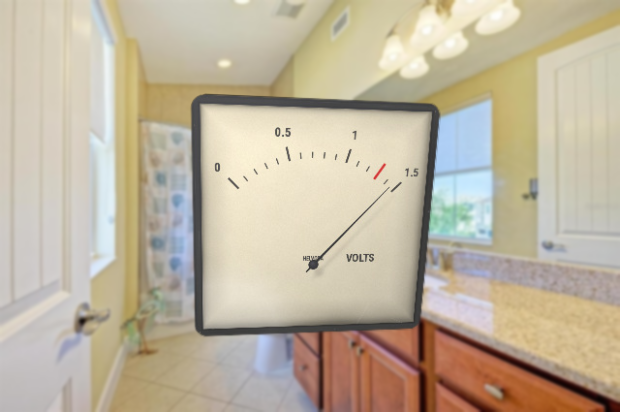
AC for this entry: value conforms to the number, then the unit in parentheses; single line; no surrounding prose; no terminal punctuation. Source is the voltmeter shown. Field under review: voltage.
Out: 1.45 (V)
